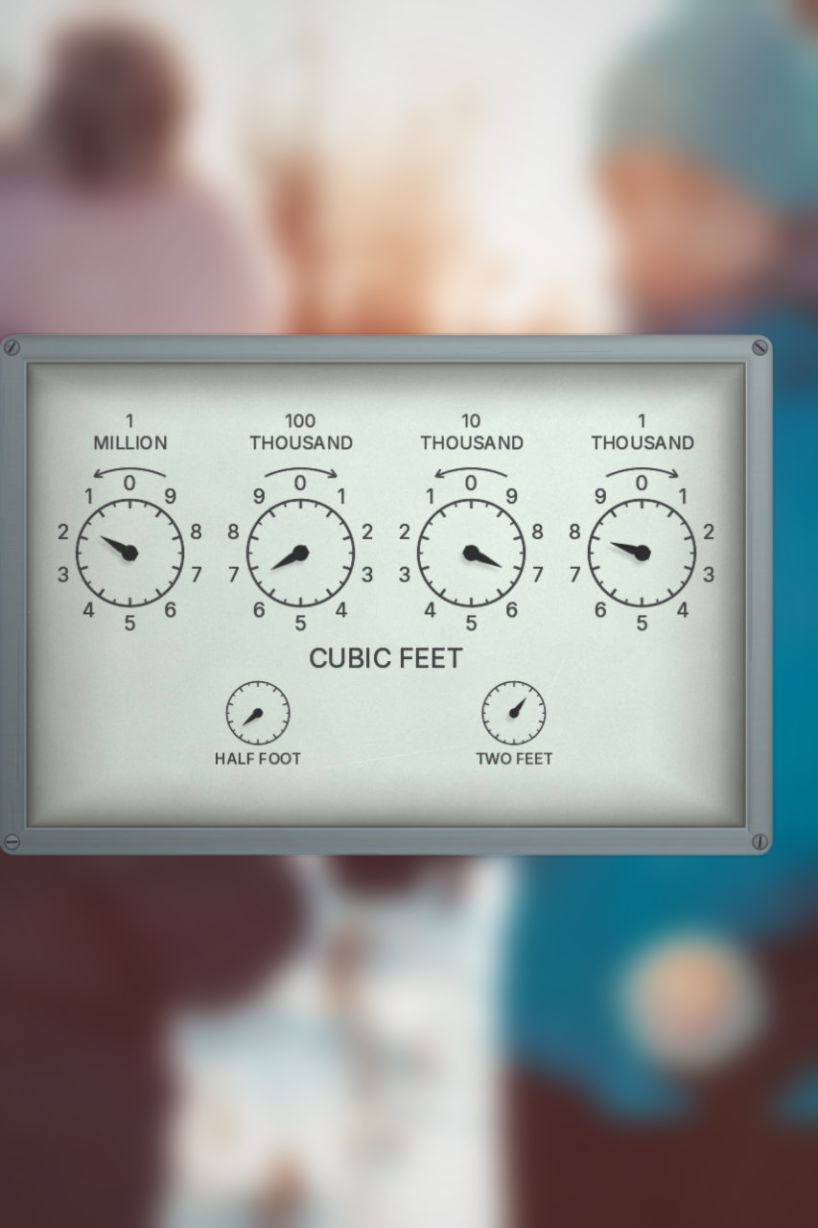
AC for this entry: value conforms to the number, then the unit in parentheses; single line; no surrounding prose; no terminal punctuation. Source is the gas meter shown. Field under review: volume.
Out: 166800 (ft³)
